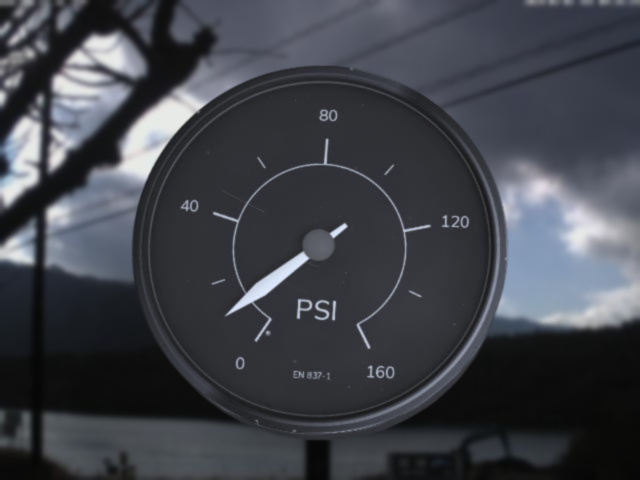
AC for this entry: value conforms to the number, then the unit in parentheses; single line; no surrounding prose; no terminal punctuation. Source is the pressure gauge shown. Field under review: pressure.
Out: 10 (psi)
